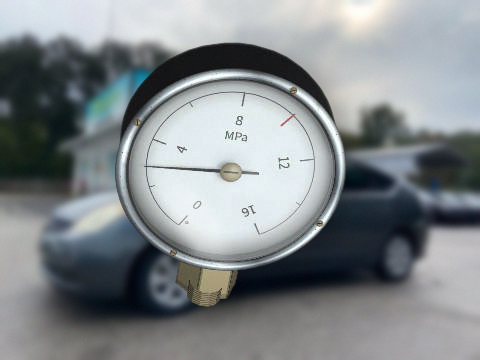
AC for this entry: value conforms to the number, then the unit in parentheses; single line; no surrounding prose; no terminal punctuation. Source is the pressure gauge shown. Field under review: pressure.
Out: 3 (MPa)
